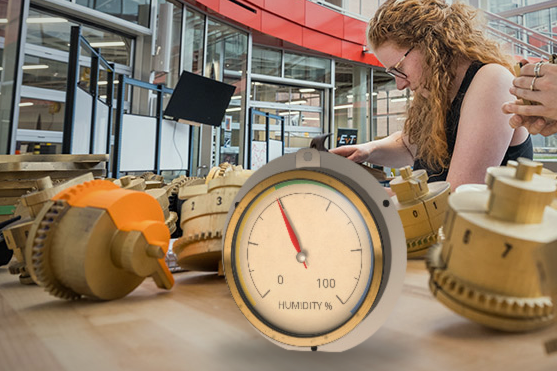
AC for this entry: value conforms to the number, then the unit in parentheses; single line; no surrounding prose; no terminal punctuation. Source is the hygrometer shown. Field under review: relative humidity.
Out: 40 (%)
